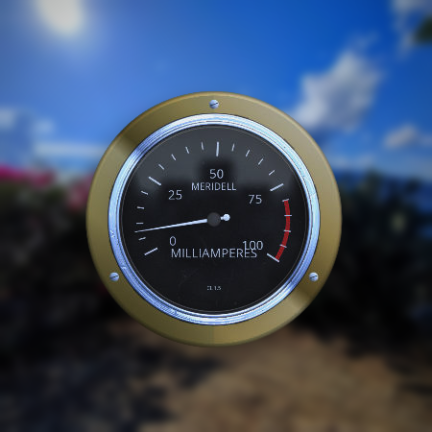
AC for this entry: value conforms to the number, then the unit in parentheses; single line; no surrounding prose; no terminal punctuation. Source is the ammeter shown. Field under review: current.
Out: 7.5 (mA)
